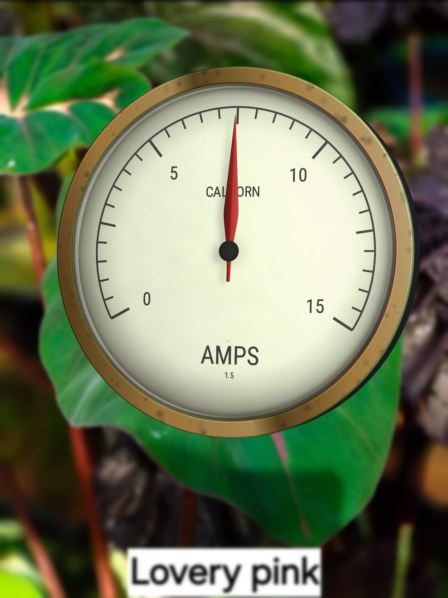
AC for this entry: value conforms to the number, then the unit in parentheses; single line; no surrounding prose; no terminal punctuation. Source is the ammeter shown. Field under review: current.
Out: 7.5 (A)
